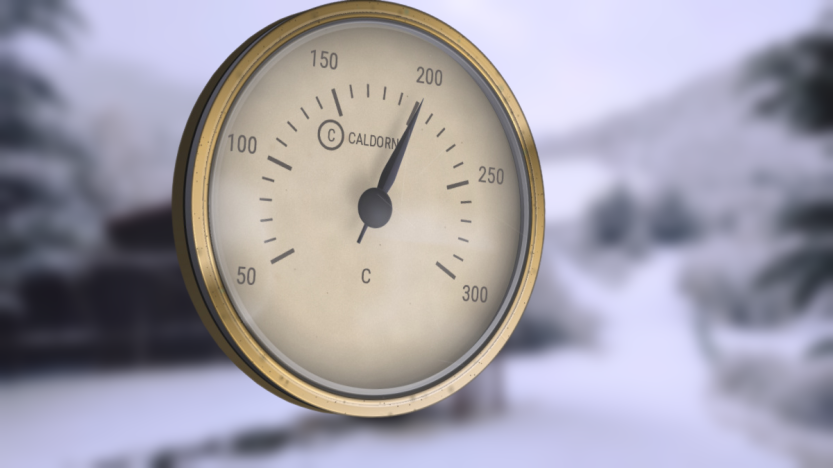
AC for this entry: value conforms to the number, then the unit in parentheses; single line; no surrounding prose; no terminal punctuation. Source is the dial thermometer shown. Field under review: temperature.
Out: 200 (°C)
